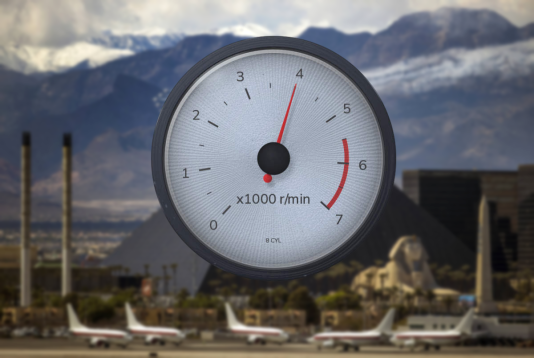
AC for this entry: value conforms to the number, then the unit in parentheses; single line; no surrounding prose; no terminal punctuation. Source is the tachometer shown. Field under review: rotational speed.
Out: 4000 (rpm)
